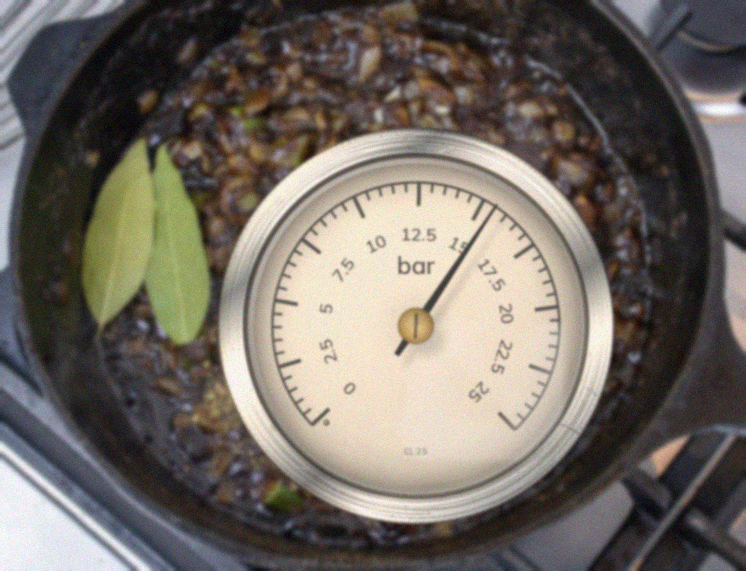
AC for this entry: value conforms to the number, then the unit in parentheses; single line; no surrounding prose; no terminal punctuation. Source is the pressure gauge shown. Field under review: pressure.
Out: 15.5 (bar)
